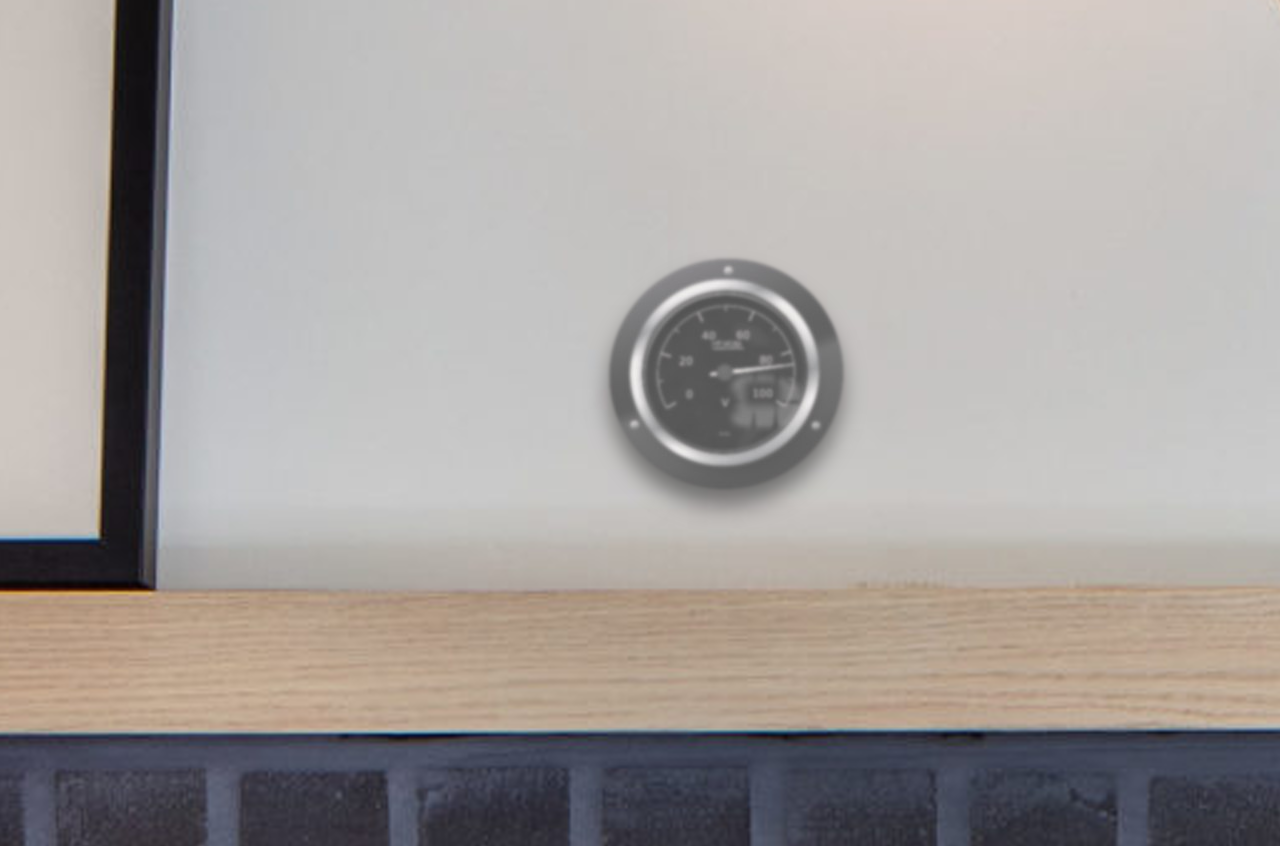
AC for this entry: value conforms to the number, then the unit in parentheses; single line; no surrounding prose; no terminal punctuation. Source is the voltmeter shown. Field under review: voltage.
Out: 85 (V)
